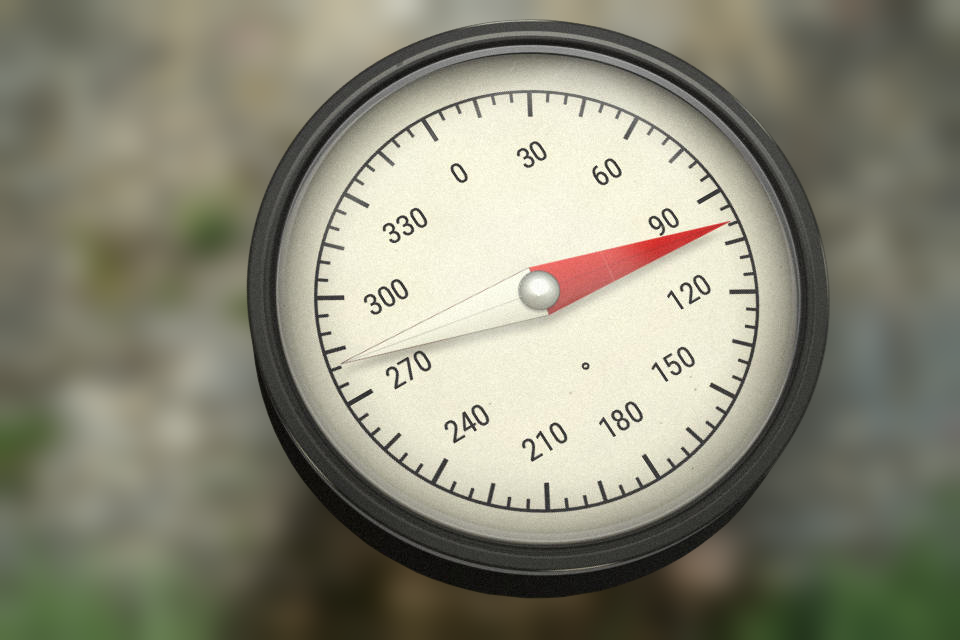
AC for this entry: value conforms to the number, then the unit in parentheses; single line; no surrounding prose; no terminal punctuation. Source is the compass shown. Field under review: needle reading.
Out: 100 (°)
